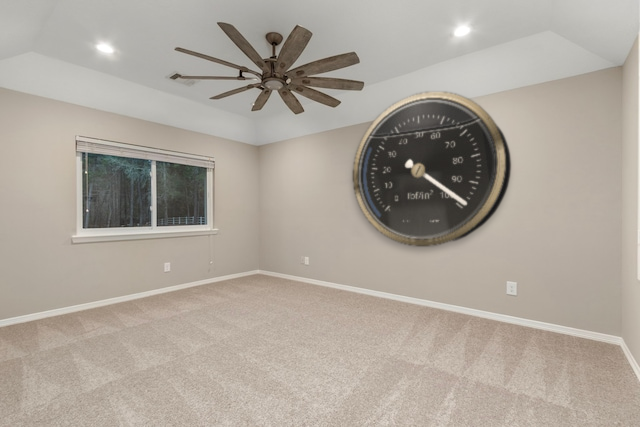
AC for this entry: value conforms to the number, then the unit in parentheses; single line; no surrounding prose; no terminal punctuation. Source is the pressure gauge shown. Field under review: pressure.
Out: 98 (psi)
